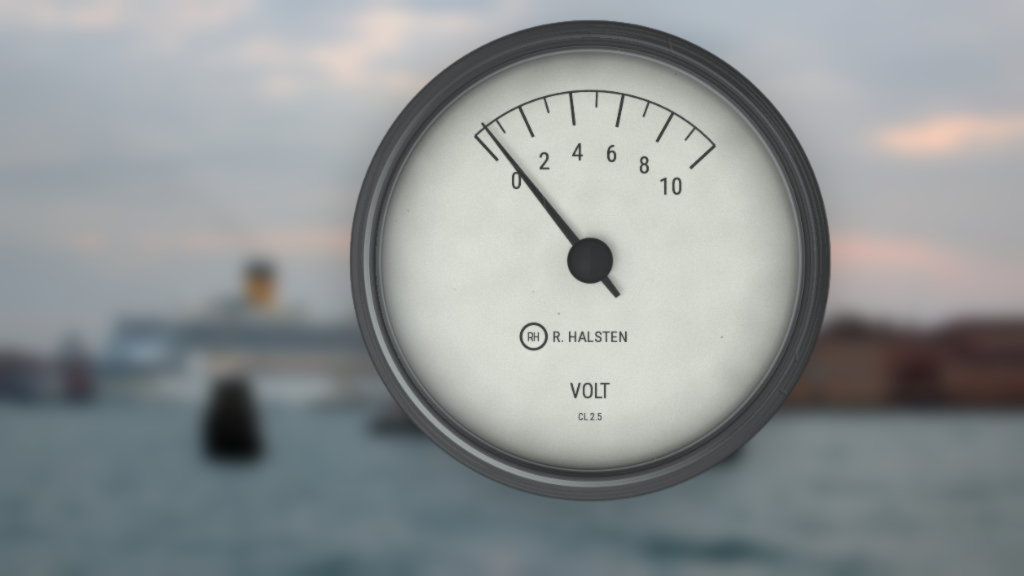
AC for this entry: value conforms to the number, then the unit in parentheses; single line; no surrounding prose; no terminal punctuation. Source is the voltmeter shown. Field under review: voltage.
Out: 0.5 (V)
